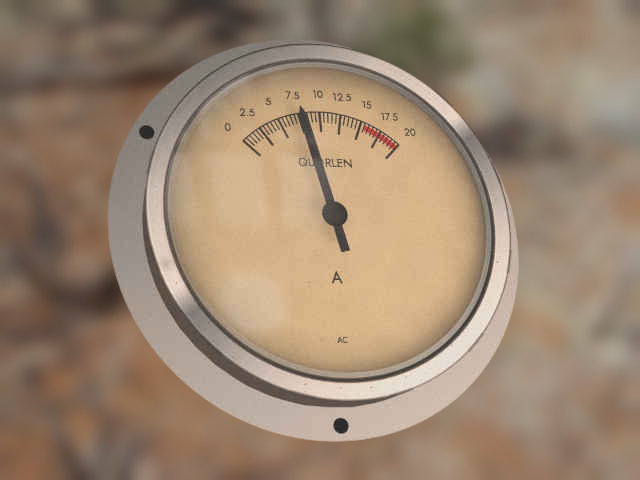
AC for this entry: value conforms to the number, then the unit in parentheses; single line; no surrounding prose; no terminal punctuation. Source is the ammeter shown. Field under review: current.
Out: 7.5 (A)
